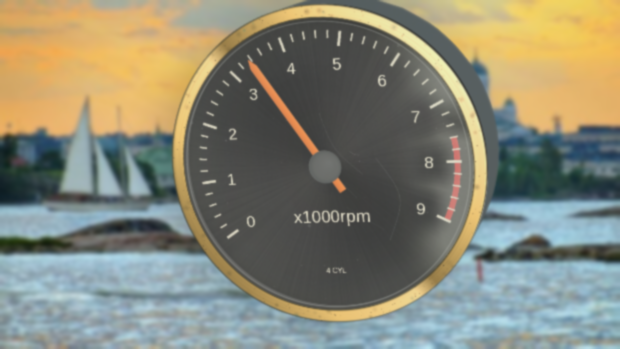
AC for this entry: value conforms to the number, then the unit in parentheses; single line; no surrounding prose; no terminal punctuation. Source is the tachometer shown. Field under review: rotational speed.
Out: 3400 (rpm)
